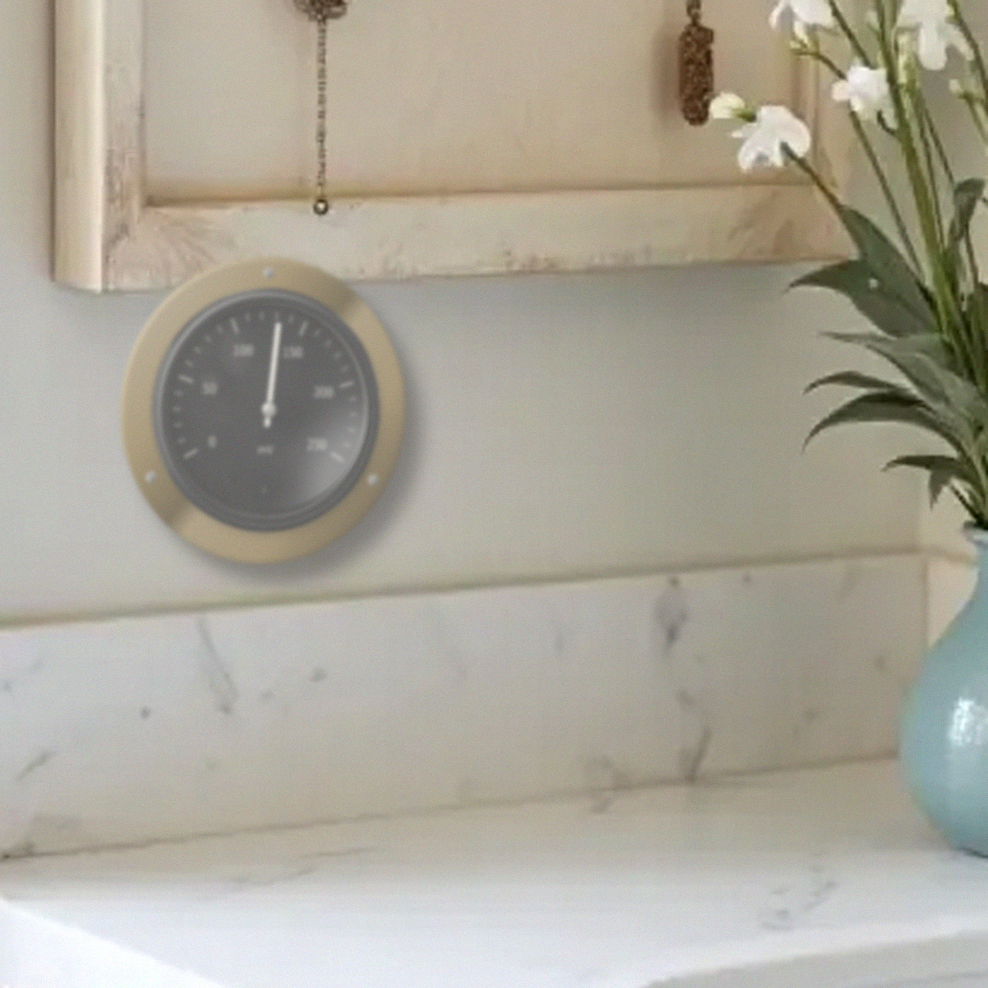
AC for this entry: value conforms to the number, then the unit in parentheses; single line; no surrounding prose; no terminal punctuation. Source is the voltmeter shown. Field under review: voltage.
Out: 130 (mV)
